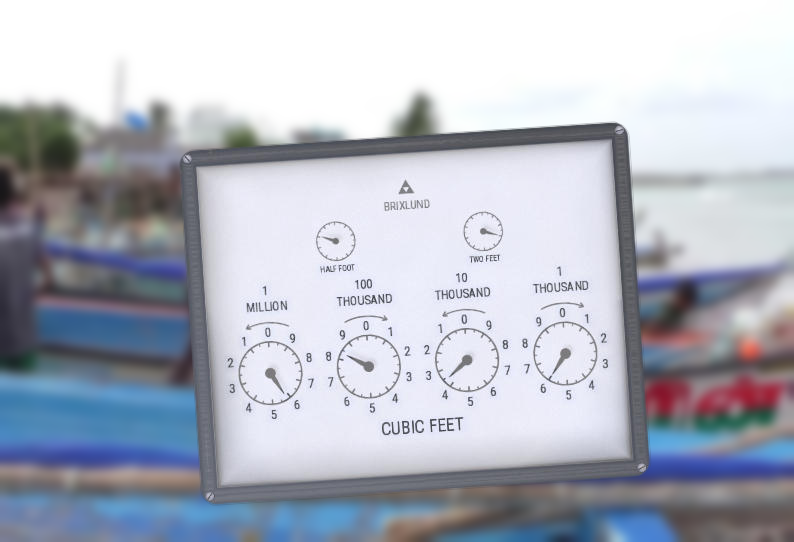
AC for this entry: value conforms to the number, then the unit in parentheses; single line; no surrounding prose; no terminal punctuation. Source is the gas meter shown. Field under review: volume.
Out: 583600 (ft³)
